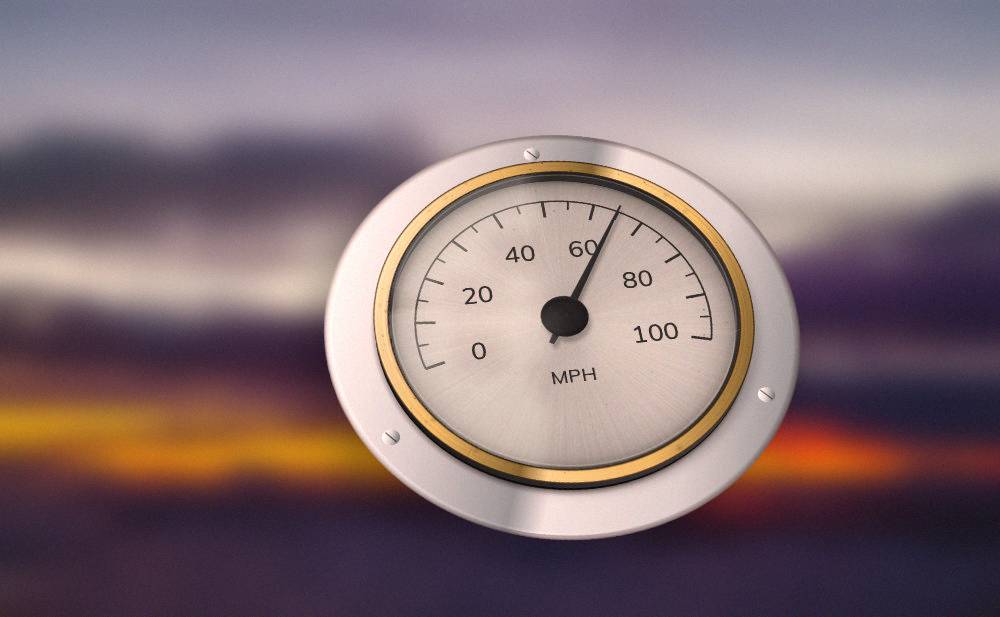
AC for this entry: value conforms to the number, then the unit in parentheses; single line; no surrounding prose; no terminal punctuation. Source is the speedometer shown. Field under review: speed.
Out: 65 (mph)
